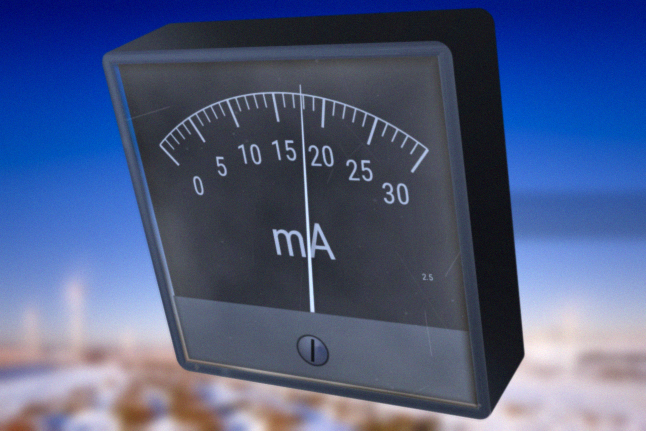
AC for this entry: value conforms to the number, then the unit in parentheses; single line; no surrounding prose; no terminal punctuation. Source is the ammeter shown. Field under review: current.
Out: 18 (mA)
